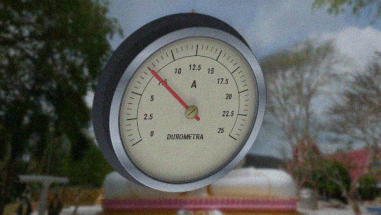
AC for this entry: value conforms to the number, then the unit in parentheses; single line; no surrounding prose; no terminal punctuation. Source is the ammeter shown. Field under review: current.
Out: 7.5 (A)
